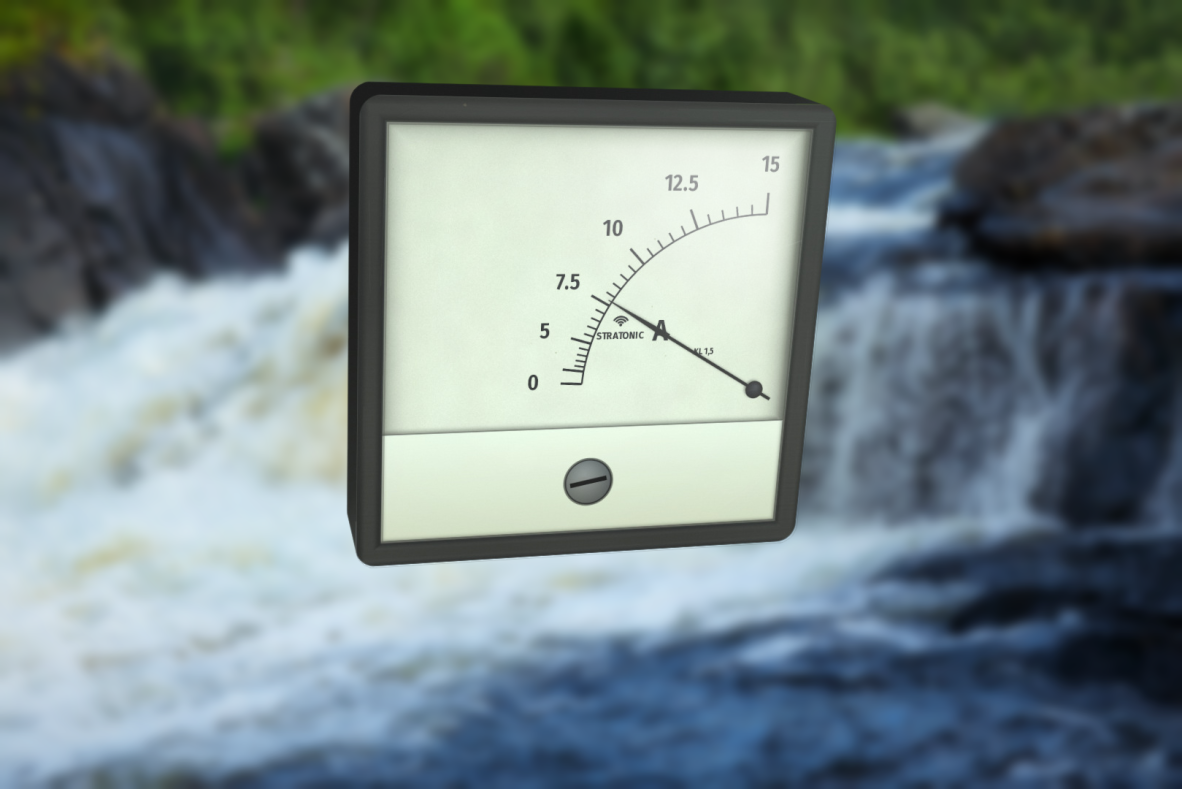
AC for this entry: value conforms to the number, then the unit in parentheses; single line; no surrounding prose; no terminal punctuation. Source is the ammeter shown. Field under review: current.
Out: 7.75 (A)
